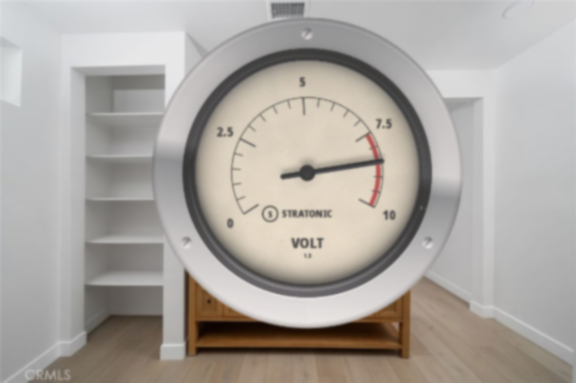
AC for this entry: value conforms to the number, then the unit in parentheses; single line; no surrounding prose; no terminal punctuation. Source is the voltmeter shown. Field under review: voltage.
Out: 8.5 (V)
